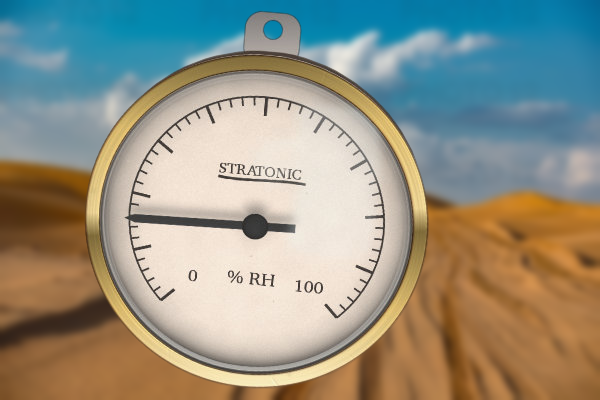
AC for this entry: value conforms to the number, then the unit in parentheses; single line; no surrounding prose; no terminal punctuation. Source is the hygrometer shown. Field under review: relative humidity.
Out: 16 (%)
